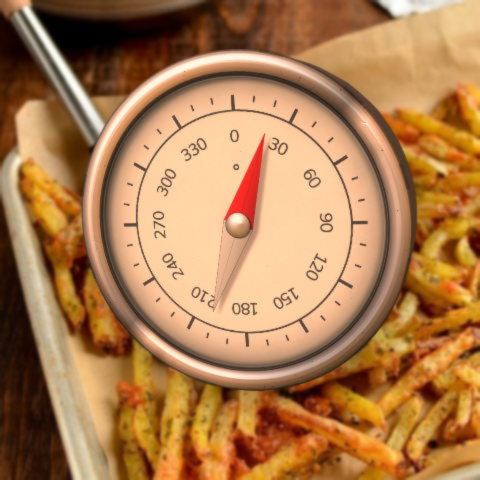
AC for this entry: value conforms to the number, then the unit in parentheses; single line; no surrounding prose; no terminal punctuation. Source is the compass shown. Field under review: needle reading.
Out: 20 (°)
